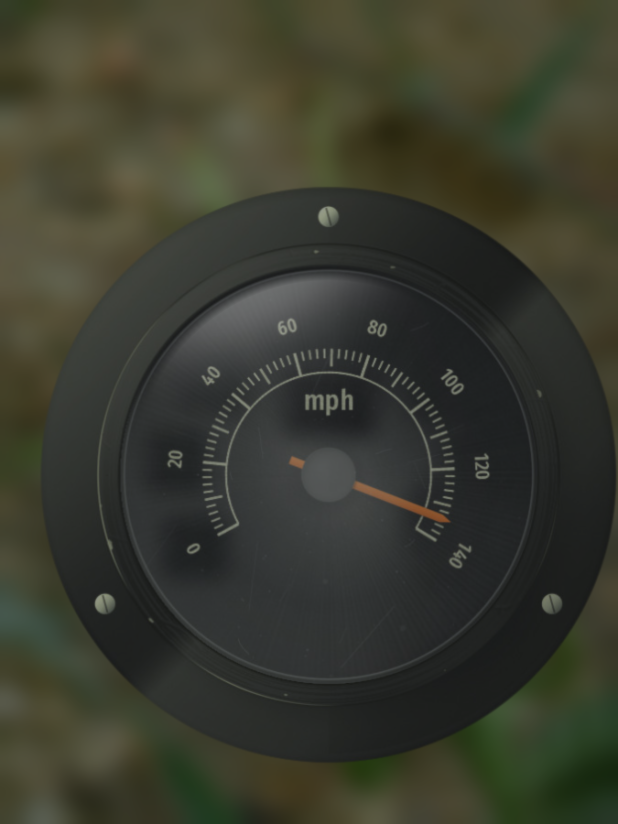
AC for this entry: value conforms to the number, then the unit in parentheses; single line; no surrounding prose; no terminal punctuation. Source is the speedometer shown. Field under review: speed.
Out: 134 (mph)
